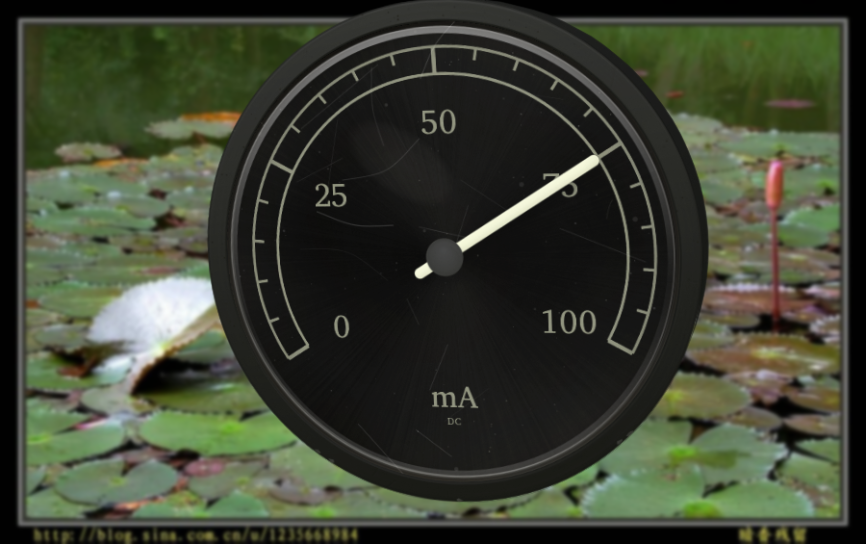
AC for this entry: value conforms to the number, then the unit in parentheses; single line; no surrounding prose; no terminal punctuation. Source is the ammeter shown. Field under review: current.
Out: 75 (mA)
